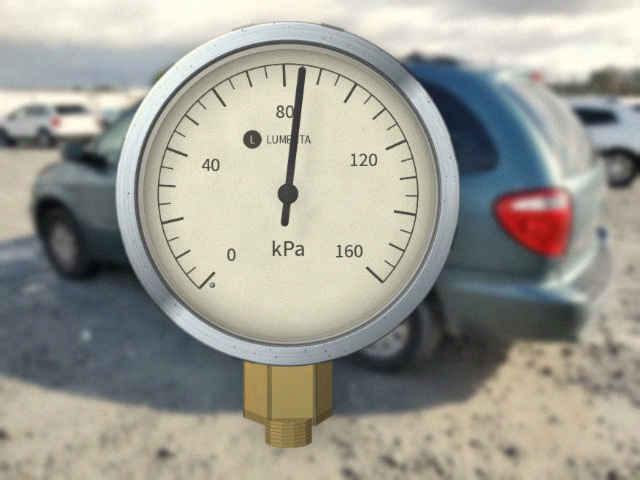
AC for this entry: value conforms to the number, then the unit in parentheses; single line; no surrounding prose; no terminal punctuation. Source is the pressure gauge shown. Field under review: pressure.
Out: 85 (kPa)
